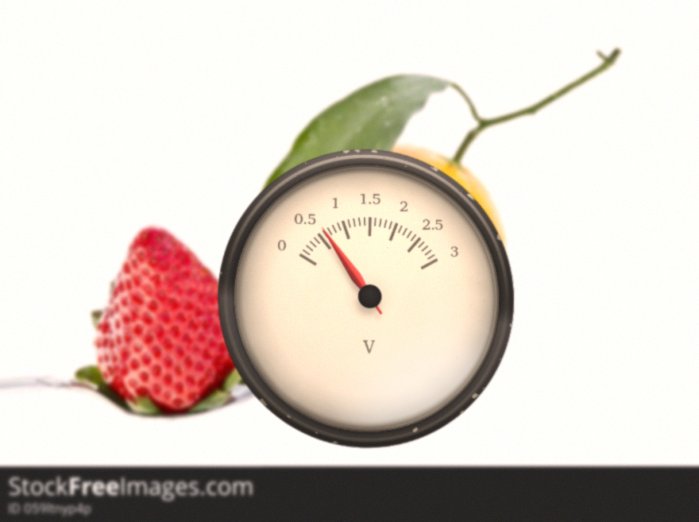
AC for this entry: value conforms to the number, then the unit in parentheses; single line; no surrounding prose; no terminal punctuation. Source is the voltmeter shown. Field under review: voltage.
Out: 0.6 (V)
